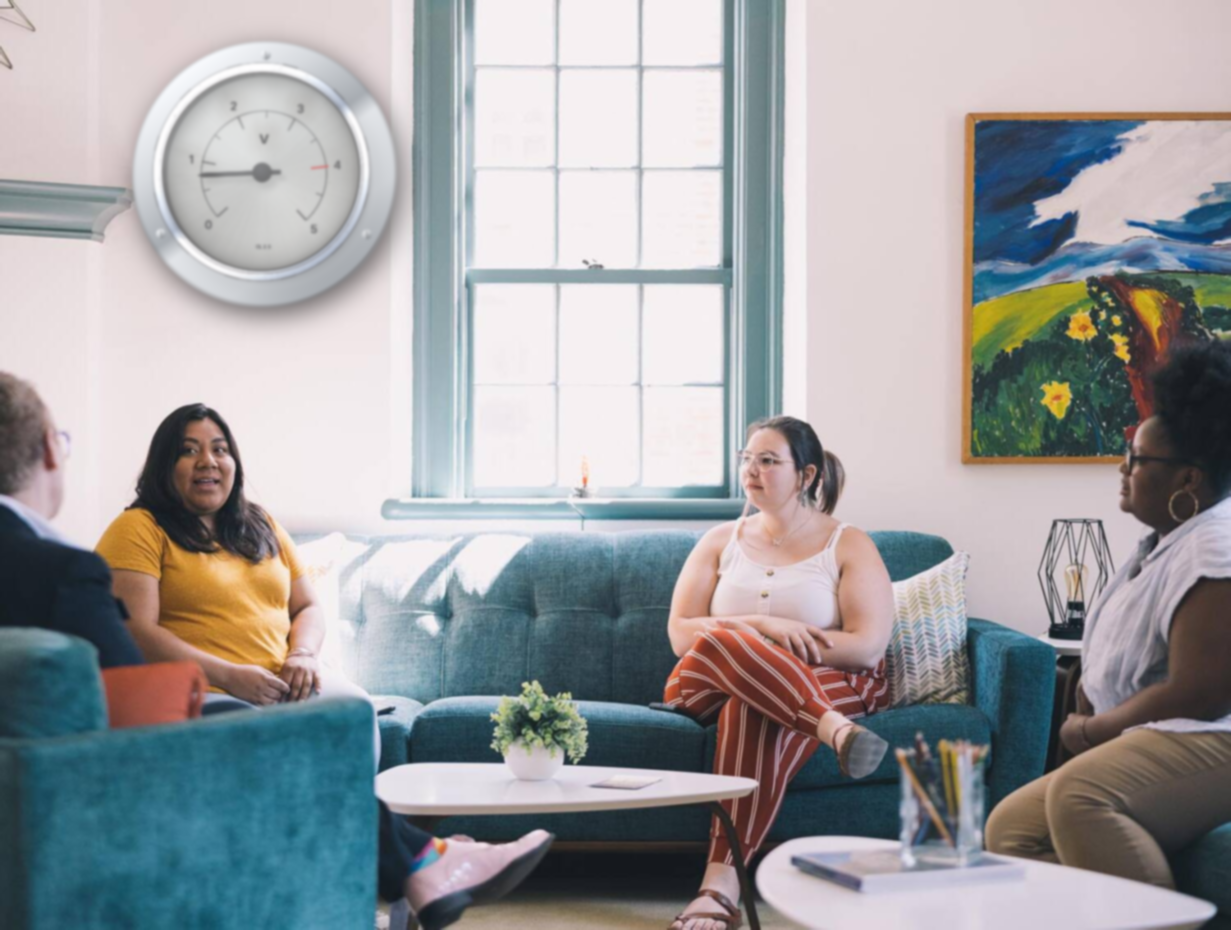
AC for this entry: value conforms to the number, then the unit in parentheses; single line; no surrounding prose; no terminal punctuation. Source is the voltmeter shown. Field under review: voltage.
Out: 0.75 (V)
